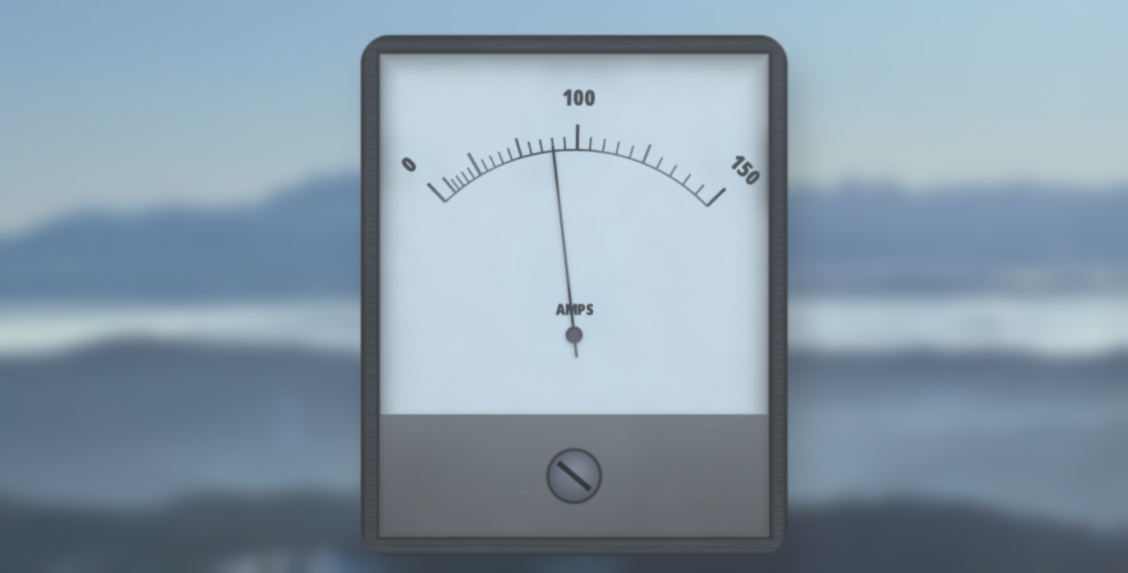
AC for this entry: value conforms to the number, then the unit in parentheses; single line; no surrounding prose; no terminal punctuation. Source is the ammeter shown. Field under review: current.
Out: 90 (A)
